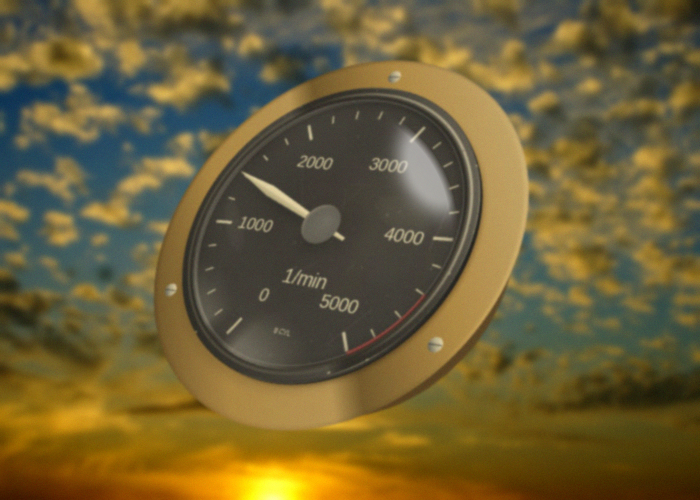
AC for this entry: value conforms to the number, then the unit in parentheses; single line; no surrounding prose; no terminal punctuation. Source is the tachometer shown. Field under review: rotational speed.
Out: 1400 (rpm)
